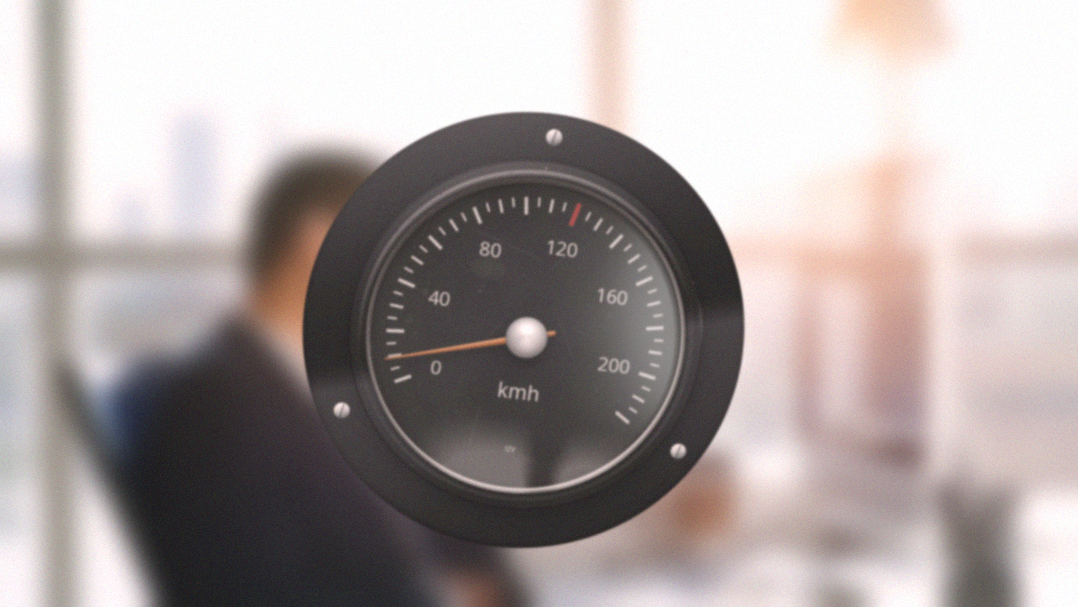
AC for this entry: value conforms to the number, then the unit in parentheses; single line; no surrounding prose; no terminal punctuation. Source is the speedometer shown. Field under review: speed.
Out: 10 (km/h)
